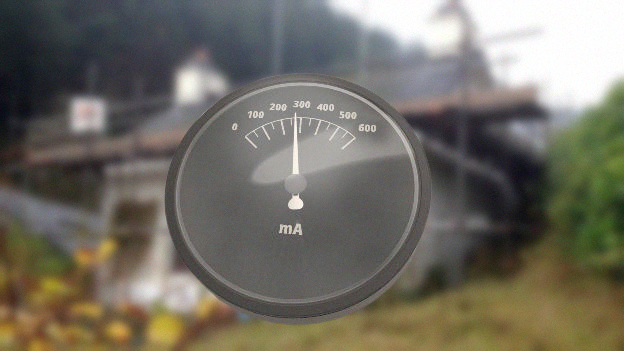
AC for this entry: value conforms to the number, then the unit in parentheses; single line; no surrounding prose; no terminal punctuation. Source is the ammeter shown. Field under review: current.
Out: 275 (mA)
